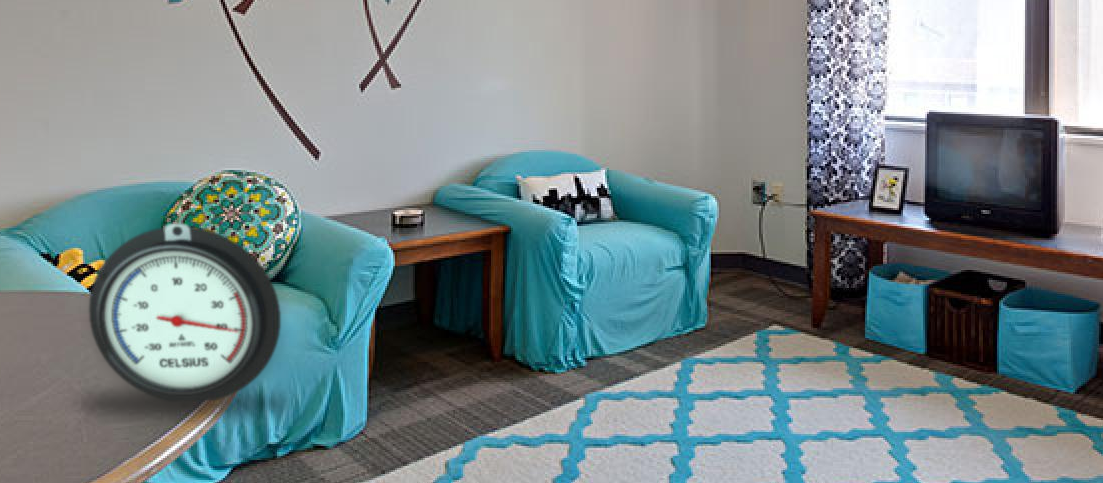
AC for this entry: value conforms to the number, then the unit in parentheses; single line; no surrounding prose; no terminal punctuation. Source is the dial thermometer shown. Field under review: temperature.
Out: 40 (°C)
